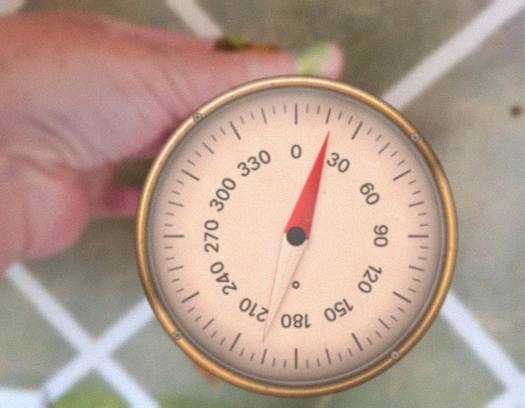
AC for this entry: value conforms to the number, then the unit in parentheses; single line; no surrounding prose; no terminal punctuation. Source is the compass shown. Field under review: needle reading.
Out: 17.5 (°)
